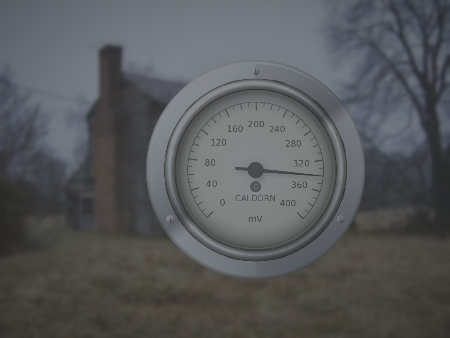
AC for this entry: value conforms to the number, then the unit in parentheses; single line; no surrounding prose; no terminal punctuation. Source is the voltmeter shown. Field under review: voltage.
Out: 340 (mV)
